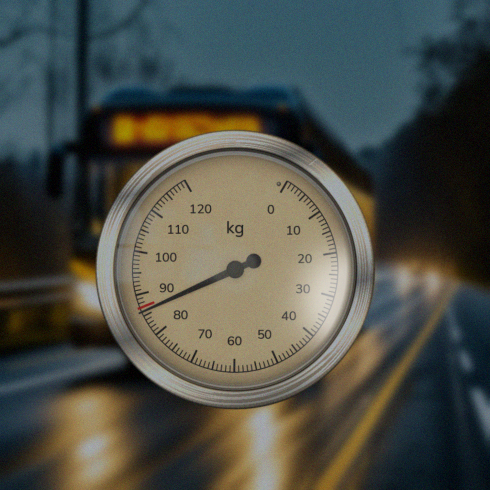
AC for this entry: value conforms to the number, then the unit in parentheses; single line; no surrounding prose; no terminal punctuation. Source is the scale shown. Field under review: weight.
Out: 86 (kg)
